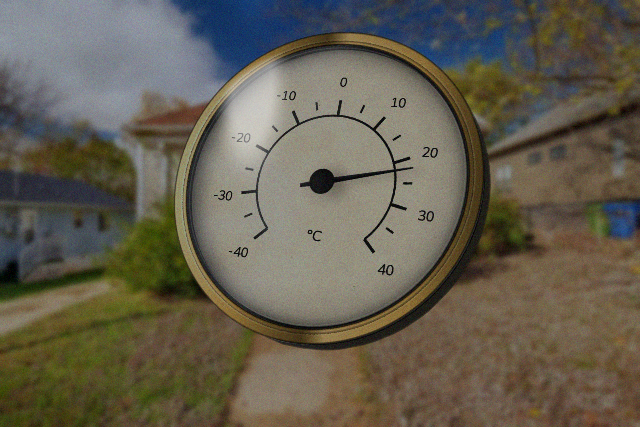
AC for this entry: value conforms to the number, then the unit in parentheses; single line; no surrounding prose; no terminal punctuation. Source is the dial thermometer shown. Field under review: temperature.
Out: 22.5 (°C)
